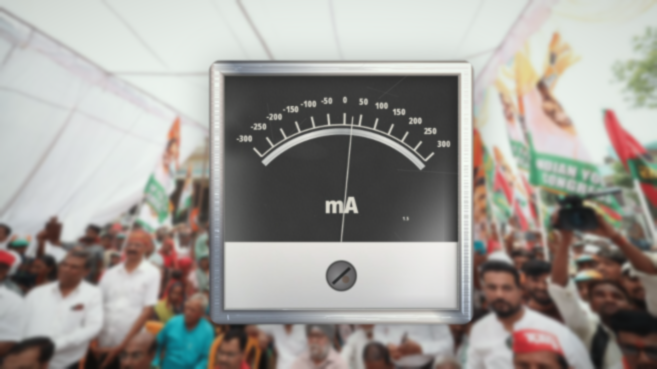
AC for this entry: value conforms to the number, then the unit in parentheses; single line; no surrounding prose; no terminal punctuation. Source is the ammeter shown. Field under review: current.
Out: 25 (mA)
